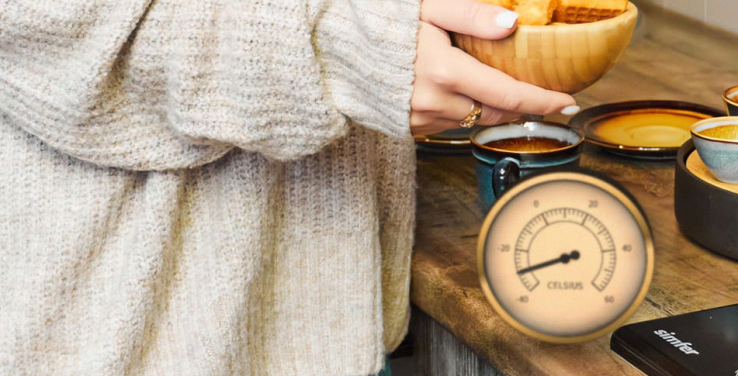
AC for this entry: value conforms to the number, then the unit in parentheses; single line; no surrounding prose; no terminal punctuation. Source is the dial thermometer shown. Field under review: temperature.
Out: -30 (°C)
